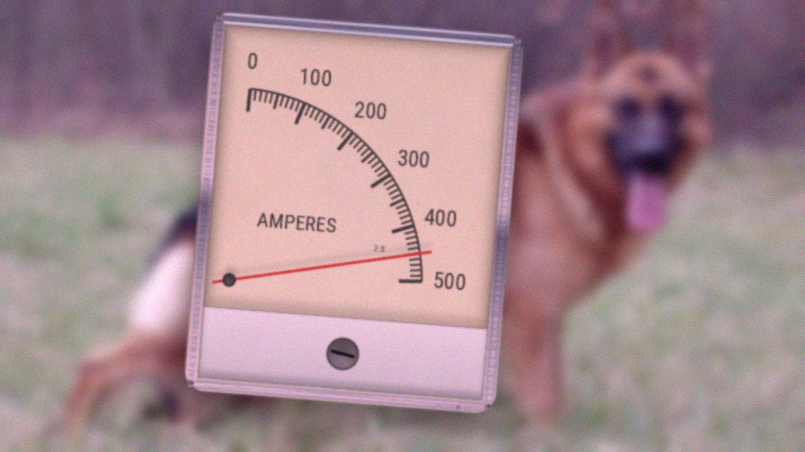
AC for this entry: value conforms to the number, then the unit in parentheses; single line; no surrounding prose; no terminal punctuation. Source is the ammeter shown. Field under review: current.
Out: 450 (A)
